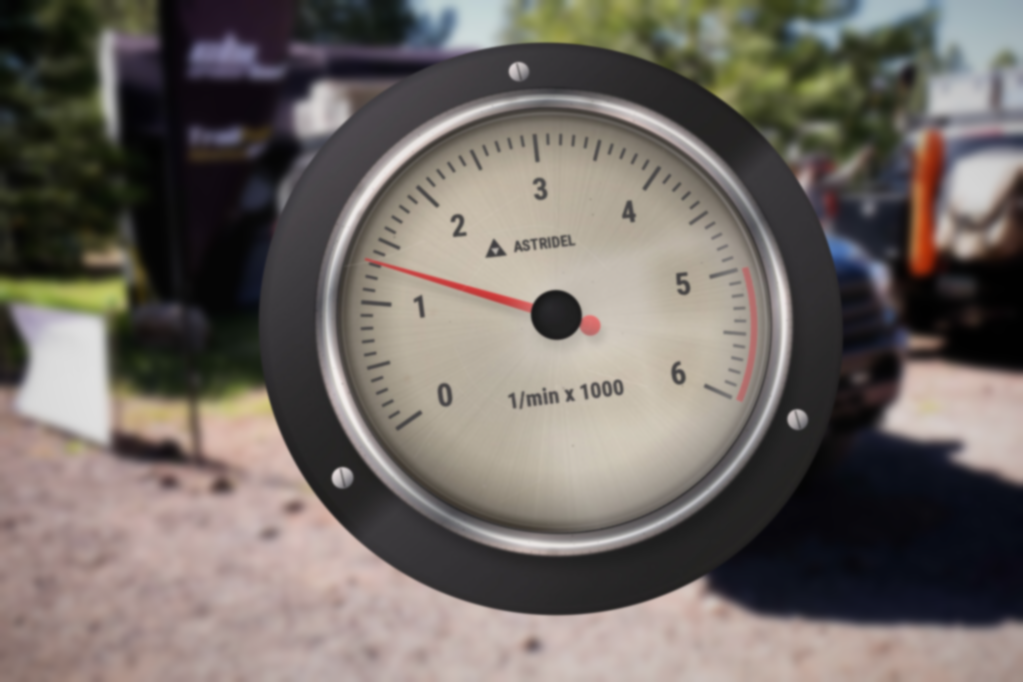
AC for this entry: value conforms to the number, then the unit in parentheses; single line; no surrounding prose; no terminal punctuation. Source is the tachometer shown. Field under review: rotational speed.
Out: 1300 (rpm)
